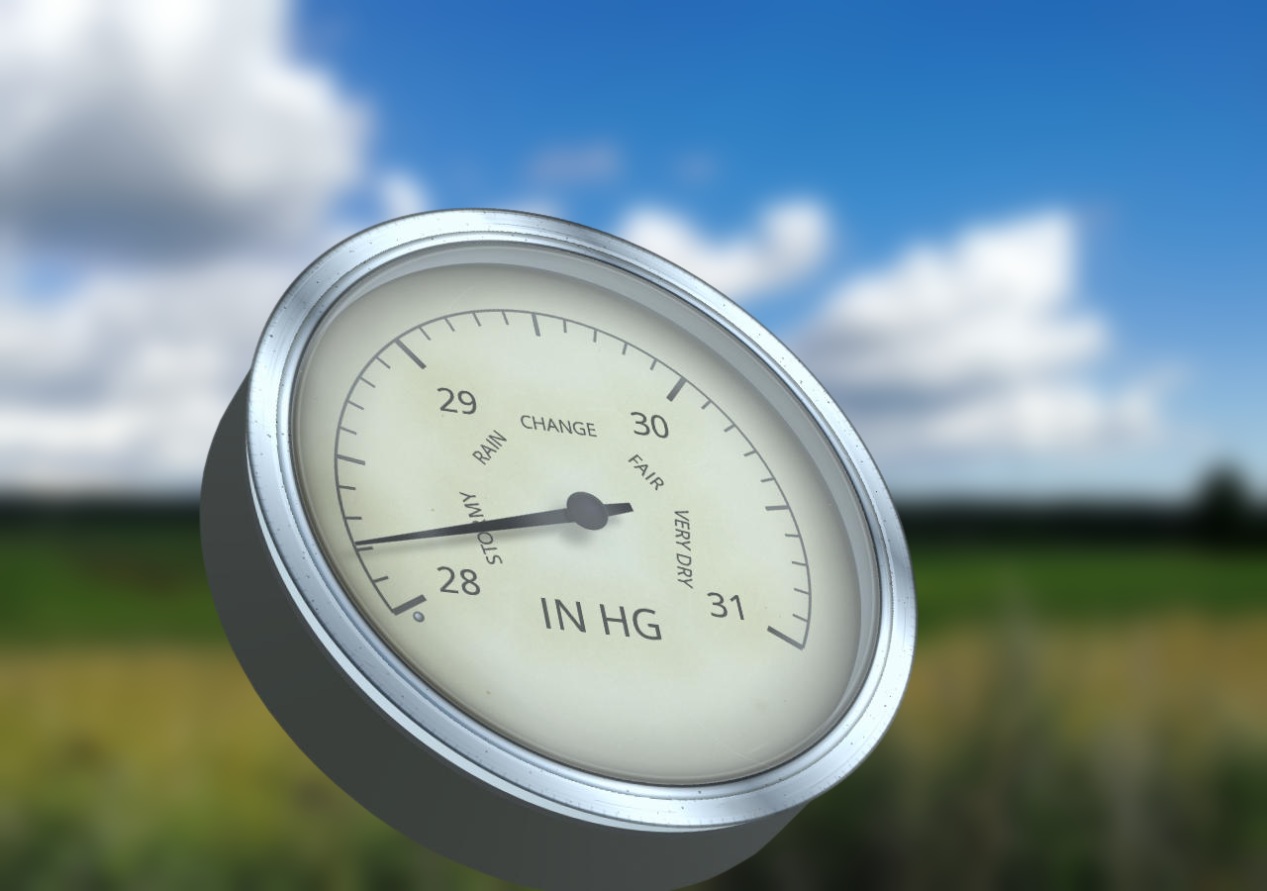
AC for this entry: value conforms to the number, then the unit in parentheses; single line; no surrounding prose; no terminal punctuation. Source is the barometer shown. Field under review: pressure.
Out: 28.2 (inHg)
